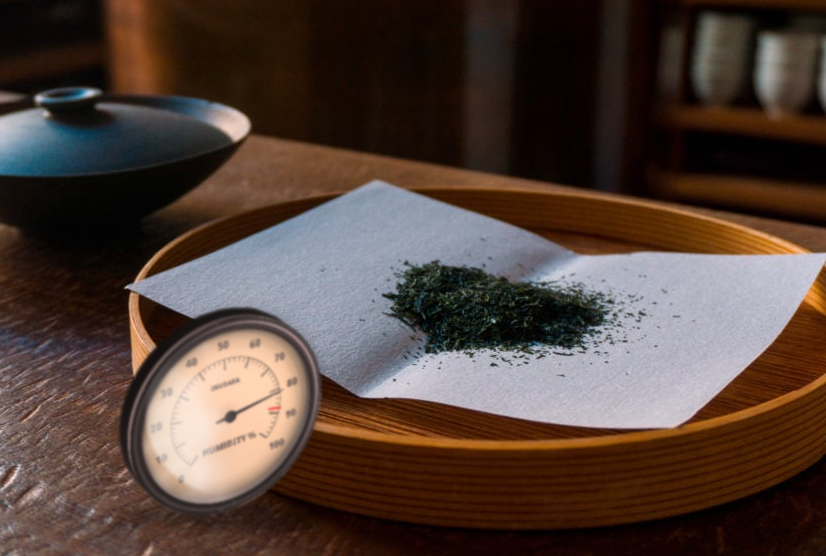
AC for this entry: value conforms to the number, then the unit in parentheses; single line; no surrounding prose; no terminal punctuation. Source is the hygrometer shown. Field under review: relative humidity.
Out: 80 (%)
